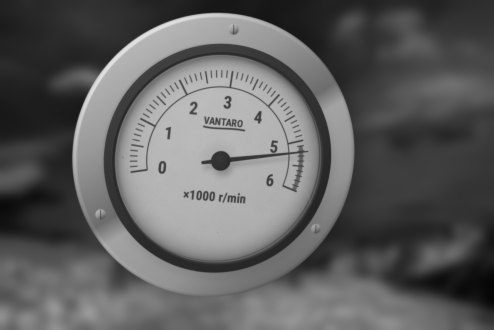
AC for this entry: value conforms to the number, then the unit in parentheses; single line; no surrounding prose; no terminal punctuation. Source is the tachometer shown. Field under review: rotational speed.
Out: 5200 (rpm)
